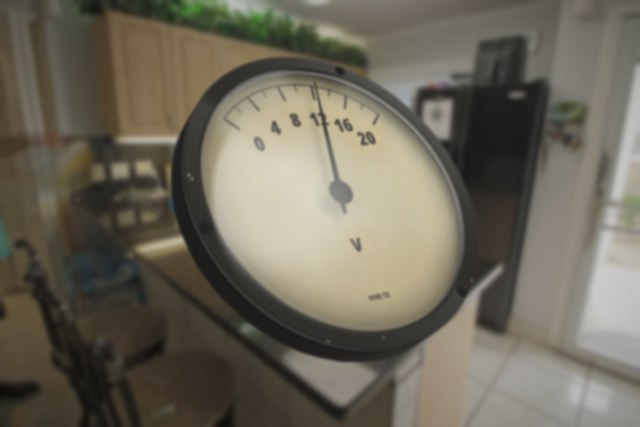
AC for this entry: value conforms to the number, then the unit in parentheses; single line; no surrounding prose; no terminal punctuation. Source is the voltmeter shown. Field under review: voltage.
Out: 12 (V)
